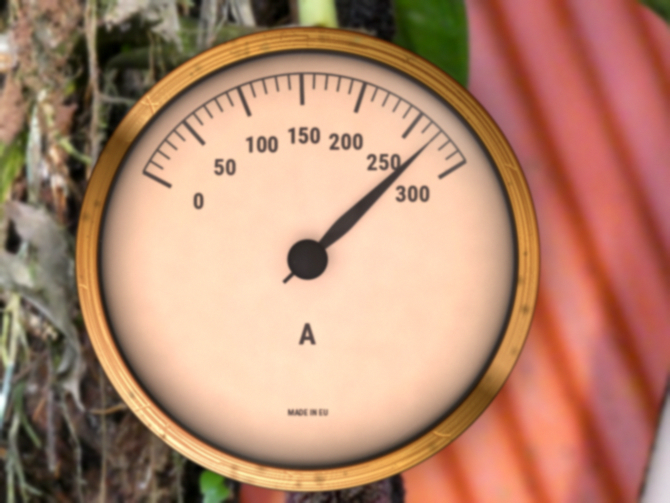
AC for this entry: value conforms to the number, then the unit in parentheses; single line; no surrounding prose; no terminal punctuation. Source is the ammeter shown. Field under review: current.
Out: 270 (A)
